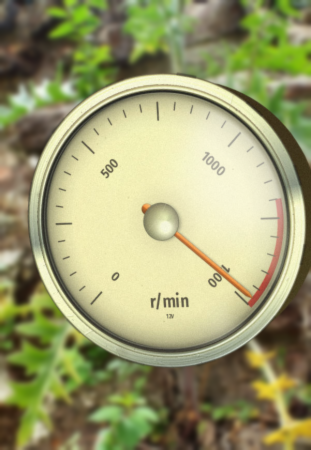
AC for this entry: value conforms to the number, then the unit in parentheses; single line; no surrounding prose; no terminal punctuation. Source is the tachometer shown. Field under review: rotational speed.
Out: 1475 (rpm)
